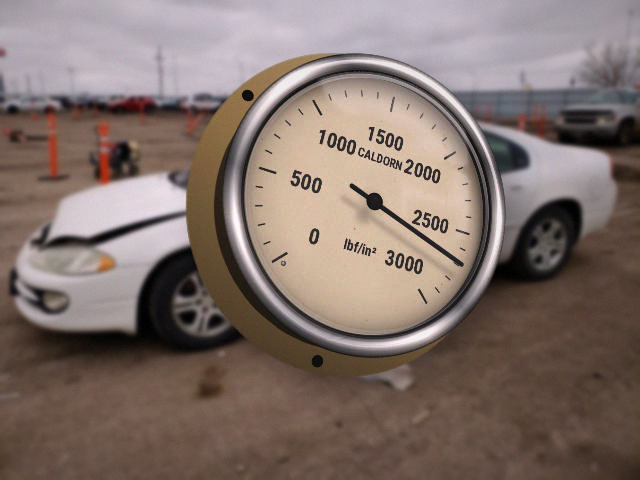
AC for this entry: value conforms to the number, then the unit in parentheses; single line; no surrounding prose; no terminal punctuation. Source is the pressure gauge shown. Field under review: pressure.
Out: 2700 (psi)
